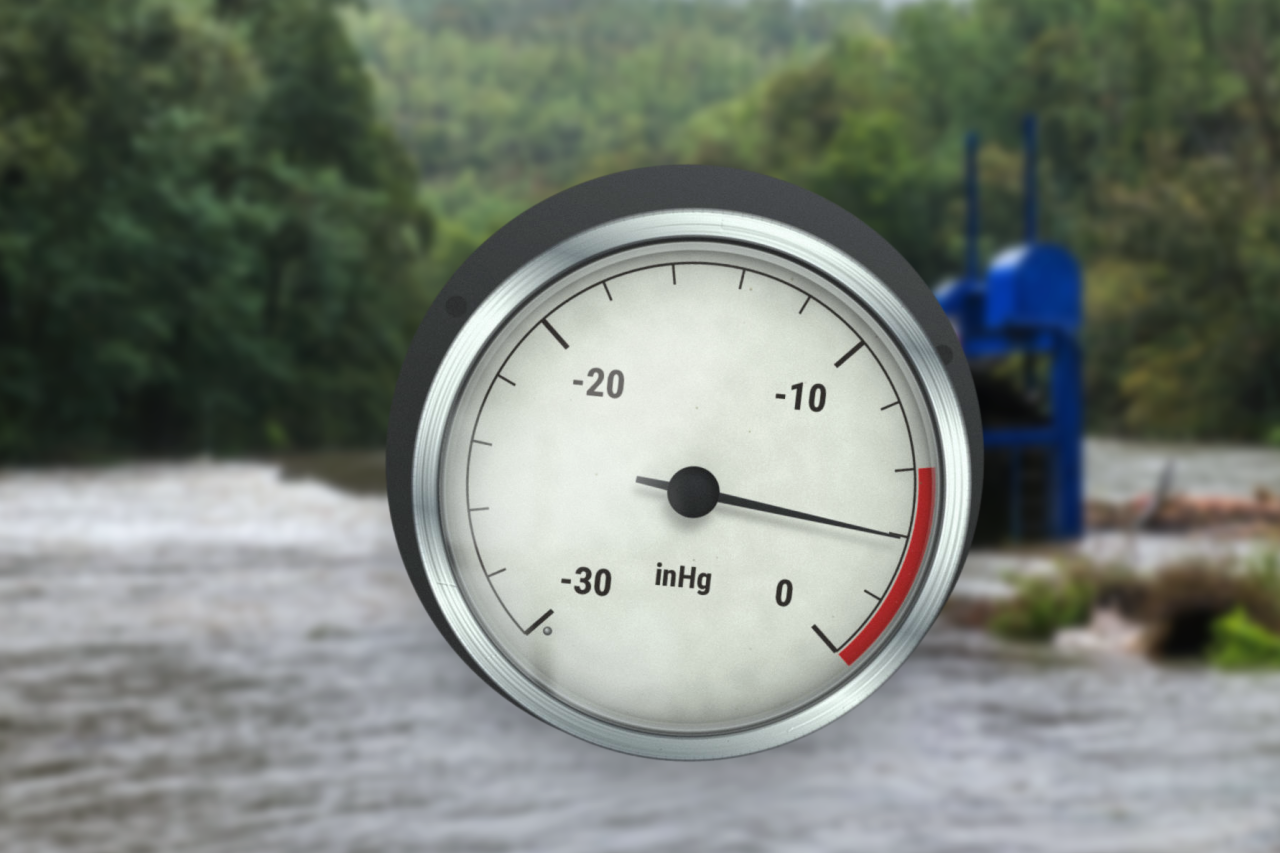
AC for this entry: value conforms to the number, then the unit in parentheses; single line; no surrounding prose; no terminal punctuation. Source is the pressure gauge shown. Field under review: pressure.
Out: -4 (inHg)
